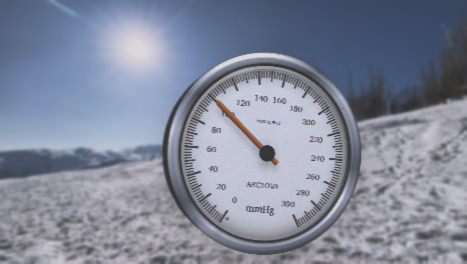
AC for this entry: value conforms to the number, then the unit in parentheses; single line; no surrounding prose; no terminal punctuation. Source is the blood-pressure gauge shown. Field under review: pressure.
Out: 100 (mmHg)
